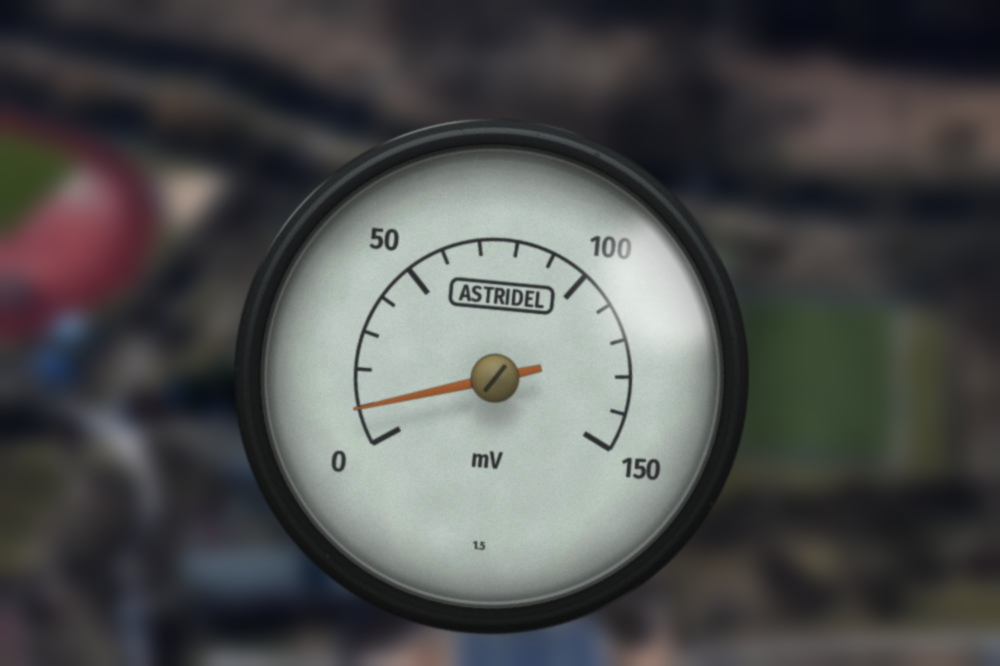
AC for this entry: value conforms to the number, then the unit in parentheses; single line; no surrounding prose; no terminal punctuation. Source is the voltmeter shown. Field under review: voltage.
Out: 10 (mV)
